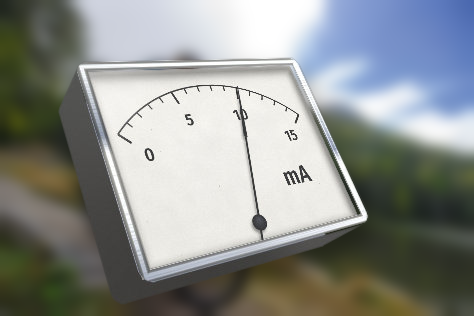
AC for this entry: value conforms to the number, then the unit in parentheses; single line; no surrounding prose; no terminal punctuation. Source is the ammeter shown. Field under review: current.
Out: 10 (mA)
